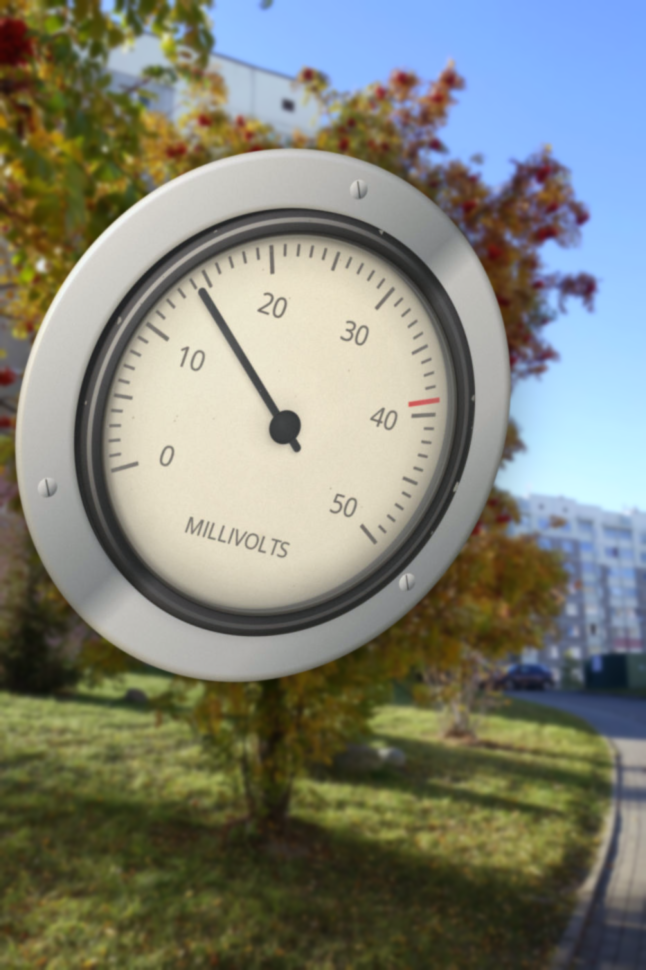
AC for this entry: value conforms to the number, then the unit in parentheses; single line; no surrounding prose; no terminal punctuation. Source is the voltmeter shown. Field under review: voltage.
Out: 14 (mV)
